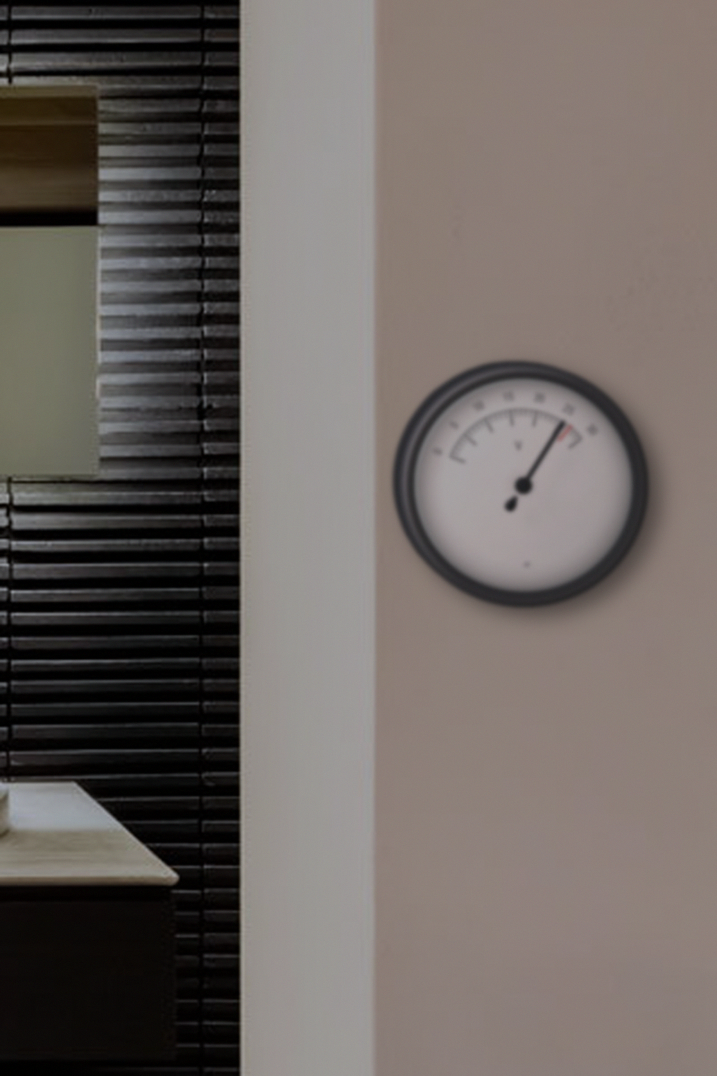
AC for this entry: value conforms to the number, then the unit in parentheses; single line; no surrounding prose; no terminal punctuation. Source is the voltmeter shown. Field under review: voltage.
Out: 25 (V)
